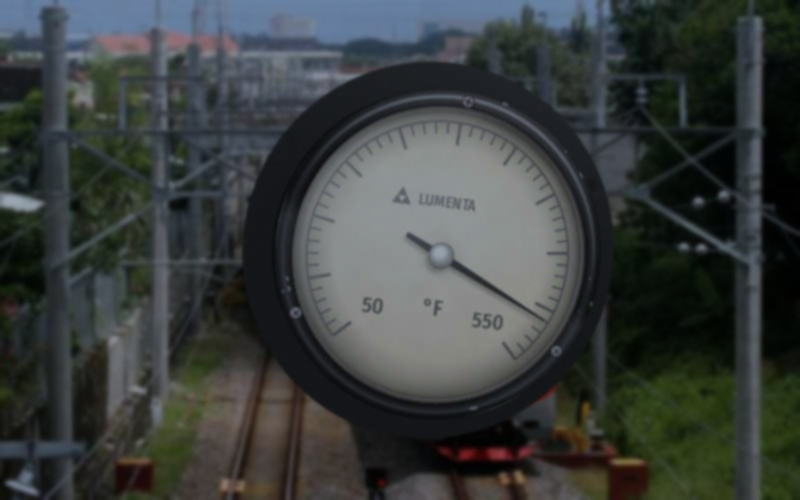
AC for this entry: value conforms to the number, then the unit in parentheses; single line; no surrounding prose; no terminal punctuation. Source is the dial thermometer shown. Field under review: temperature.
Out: 510 (°F)
